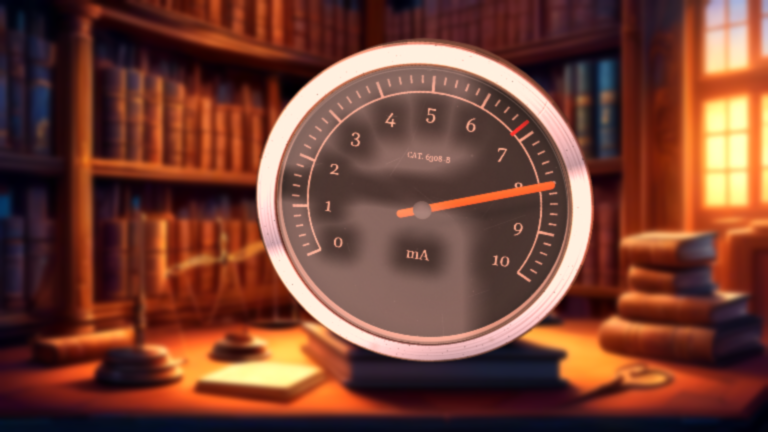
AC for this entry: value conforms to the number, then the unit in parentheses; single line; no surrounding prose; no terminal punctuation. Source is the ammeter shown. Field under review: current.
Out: 8 (mA)
